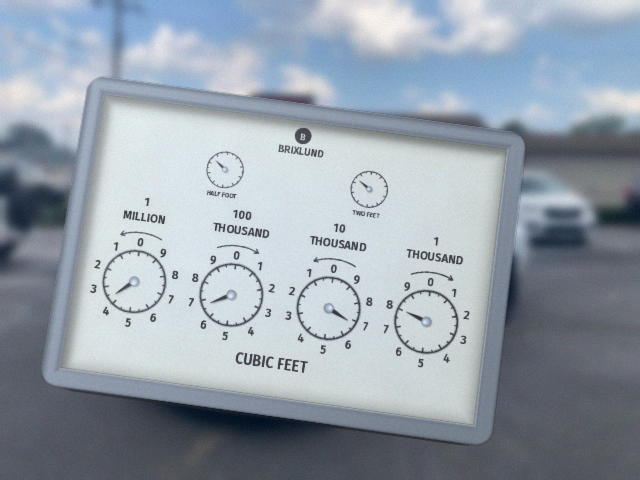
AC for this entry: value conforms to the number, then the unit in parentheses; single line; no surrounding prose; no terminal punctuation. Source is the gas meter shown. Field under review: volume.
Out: 366800 (ft³)
